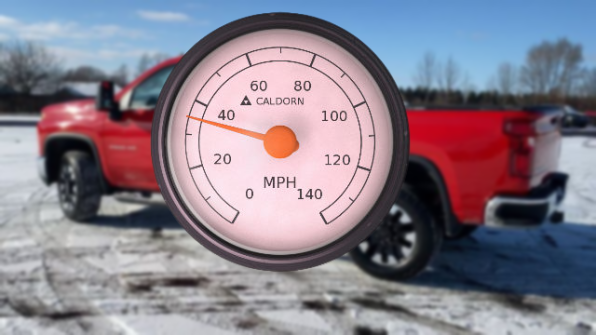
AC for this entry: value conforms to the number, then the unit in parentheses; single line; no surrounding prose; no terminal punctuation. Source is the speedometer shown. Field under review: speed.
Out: 35 (mph)
